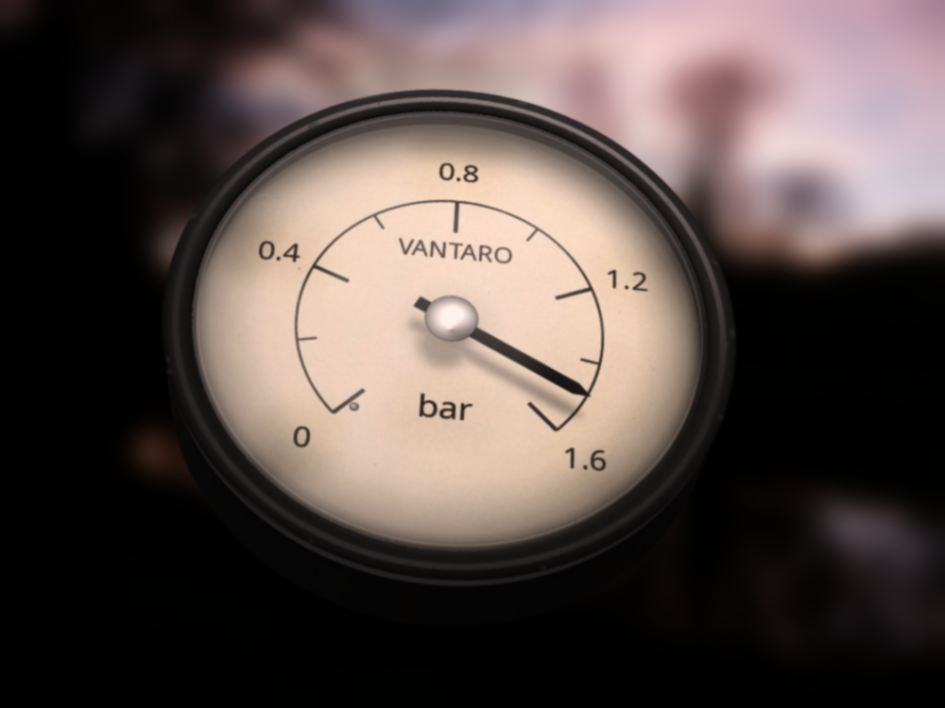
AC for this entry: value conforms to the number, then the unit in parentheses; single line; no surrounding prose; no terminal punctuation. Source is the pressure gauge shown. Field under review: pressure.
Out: 1.5 (bar)
